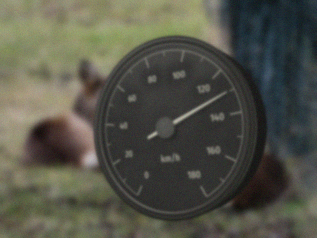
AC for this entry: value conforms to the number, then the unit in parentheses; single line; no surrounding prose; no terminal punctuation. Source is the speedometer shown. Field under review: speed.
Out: 130 (km/h)
